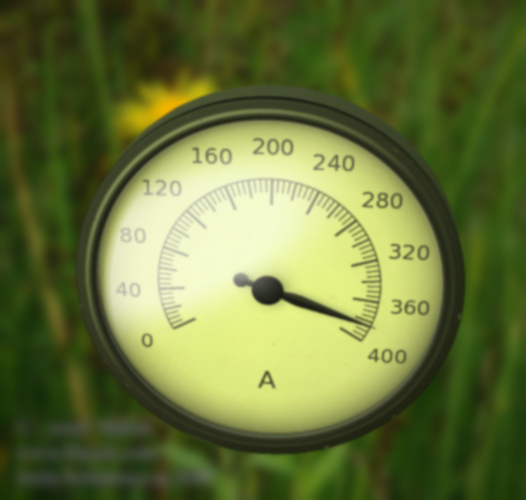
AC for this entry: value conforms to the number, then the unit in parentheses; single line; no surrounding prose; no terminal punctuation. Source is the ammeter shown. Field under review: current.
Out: 380 (A)
